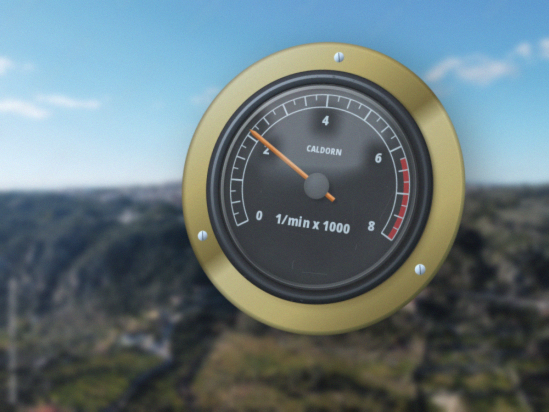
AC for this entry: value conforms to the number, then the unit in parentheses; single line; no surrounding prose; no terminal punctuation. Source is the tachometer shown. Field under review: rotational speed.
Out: 2125 (rpm)
